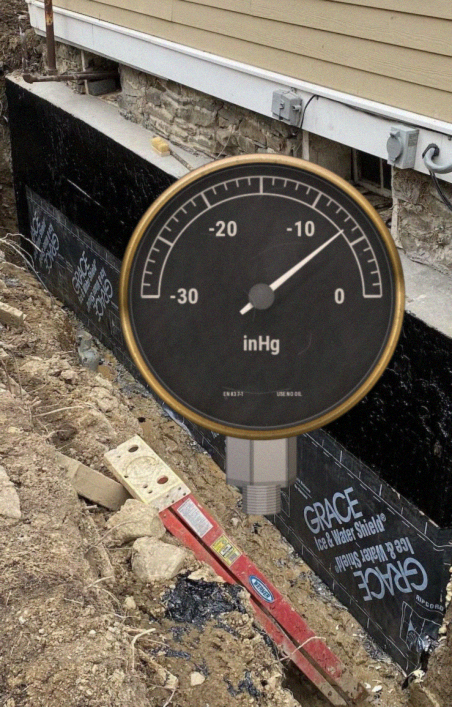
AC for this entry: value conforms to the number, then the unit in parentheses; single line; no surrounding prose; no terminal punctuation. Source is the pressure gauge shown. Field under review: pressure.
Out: -6.5 (inHg)
